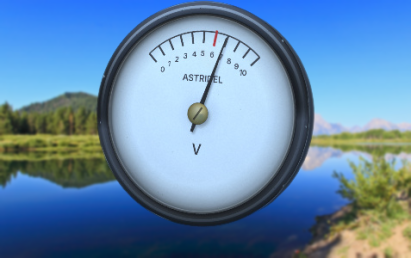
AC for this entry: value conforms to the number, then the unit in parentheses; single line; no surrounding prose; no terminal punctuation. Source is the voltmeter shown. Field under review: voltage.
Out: 7 (V)
